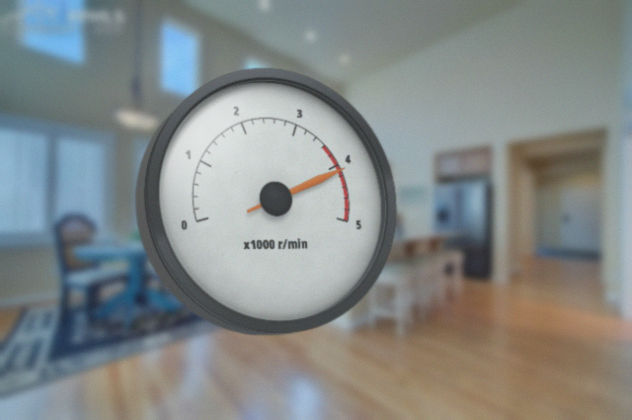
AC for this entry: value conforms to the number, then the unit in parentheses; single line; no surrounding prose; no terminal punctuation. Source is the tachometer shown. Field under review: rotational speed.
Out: 4100 (rpm)
